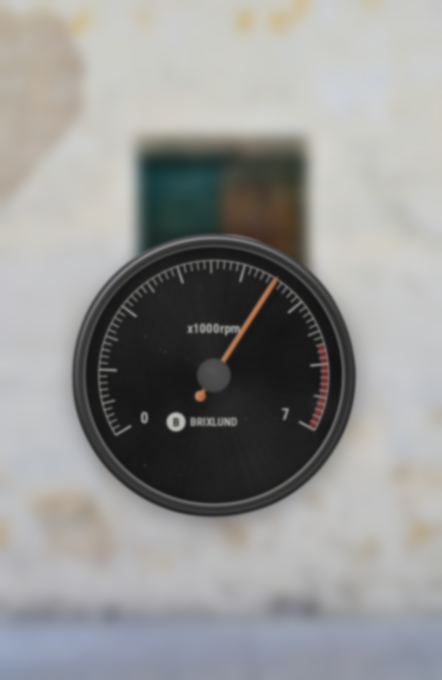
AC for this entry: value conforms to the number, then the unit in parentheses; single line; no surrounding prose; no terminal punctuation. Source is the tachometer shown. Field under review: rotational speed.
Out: 4500 (rpm)
